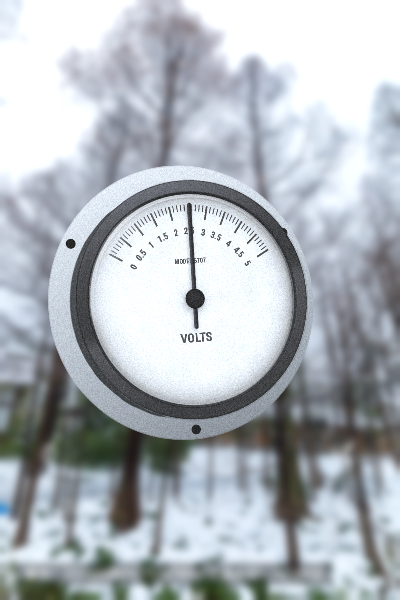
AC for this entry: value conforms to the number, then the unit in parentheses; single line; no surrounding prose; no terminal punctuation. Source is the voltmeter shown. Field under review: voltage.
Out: 2.5 (V)
